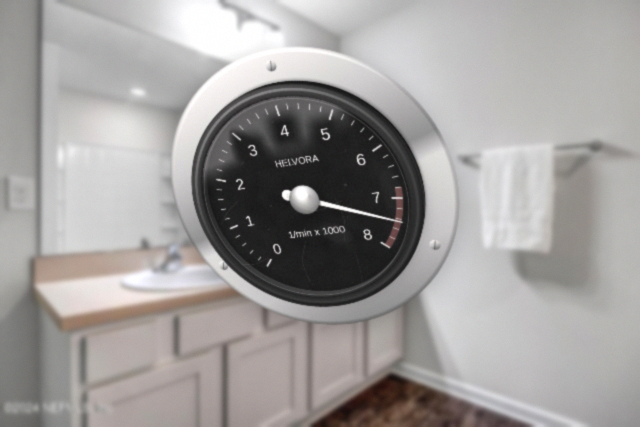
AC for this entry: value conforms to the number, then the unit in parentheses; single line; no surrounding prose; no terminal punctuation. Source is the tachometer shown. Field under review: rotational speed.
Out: 7400 (rpm)
